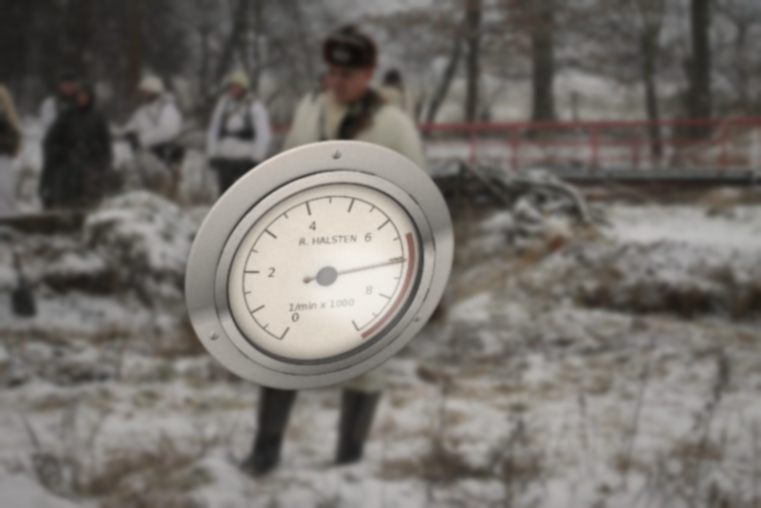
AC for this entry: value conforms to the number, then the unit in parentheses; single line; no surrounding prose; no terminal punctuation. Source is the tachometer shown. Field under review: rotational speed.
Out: 7000 (rpm)
